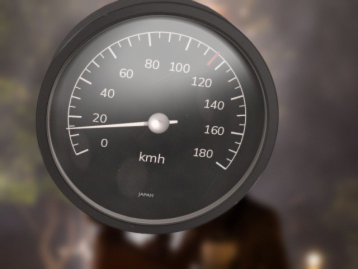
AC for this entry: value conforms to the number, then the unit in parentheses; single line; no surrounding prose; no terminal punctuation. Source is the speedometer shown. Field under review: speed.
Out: 15 (km/h)
